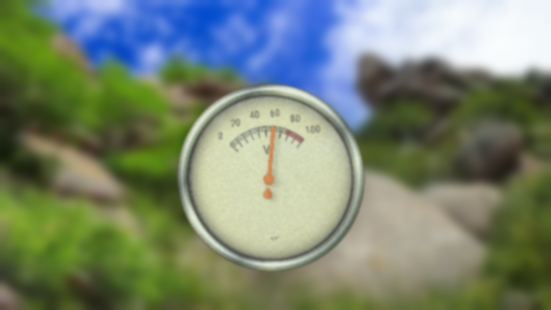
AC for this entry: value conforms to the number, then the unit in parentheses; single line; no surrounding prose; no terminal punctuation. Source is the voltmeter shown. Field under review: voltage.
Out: 60 (V)
